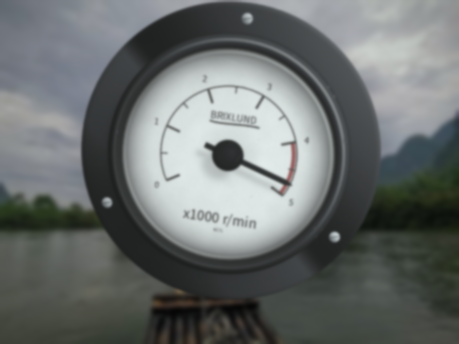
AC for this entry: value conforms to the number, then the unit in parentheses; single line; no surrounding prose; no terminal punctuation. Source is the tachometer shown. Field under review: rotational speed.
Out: 4750 (rpm)
